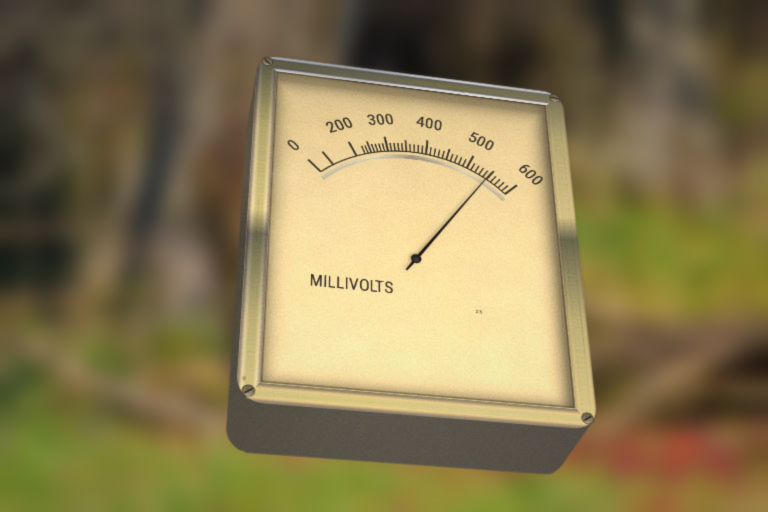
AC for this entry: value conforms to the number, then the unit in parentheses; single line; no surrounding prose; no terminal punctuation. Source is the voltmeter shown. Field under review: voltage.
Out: 550 (mV)
